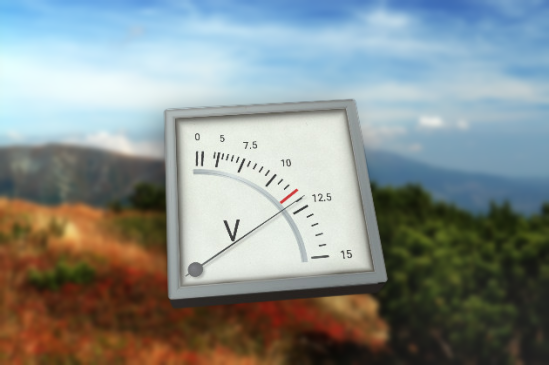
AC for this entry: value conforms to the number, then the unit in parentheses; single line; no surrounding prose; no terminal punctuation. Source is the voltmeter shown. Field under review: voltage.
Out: 12 (V)
